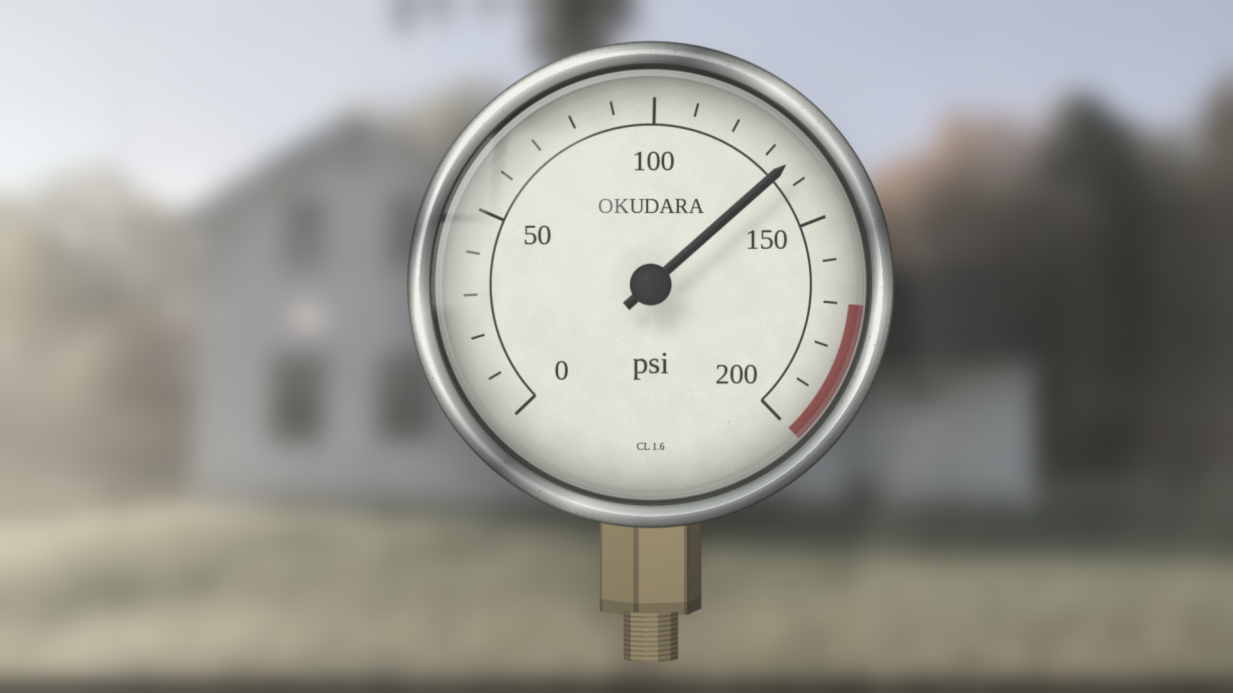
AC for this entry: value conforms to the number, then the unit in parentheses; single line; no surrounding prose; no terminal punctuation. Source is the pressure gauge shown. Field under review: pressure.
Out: 135 (psi)
